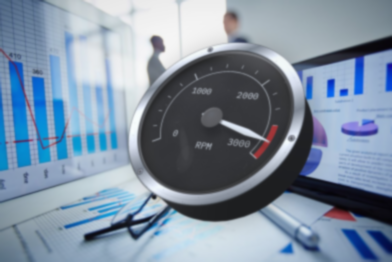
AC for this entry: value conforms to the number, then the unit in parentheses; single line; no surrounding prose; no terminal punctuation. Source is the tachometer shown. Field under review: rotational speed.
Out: 2800 (rpm)
